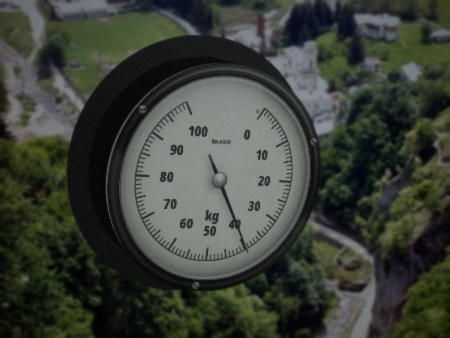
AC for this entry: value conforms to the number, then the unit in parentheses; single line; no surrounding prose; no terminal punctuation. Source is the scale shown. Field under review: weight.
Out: 40 (kg)
